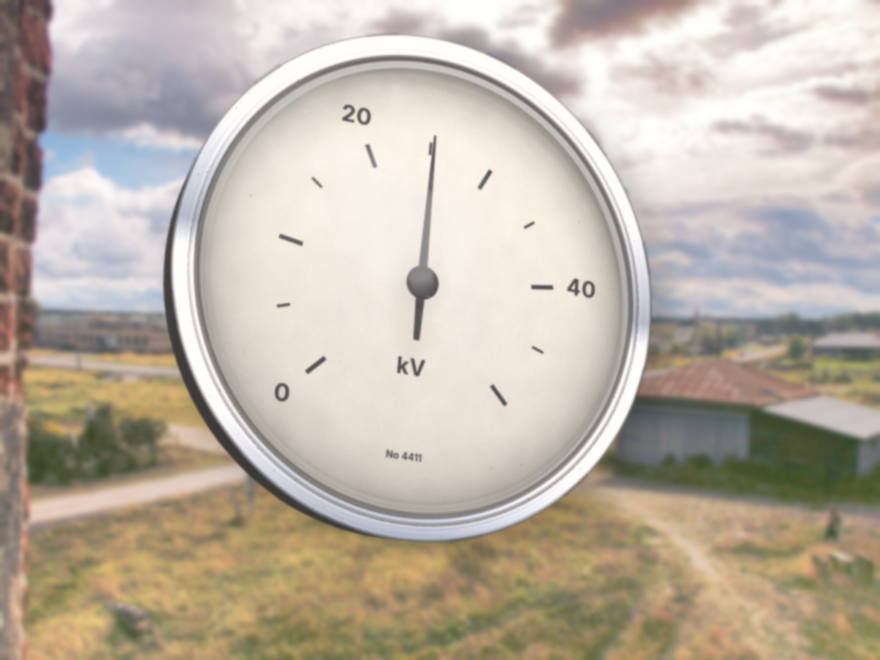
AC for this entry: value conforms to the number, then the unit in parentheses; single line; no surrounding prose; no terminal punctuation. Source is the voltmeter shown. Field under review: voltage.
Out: 25 (kV)
